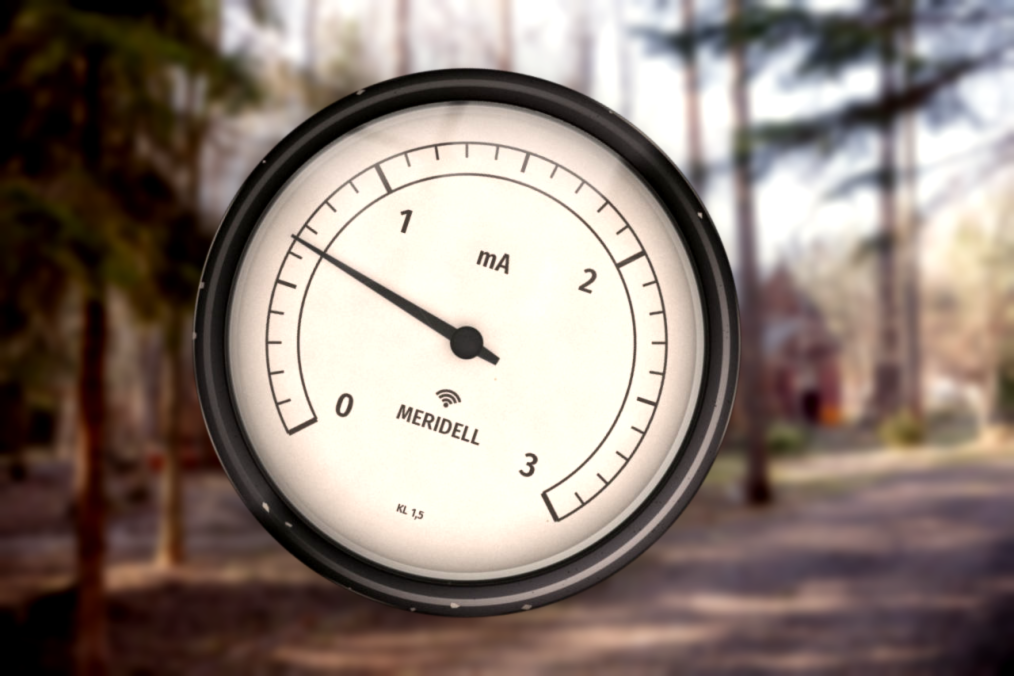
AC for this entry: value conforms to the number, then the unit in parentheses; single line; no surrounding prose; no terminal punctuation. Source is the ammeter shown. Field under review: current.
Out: 0.65 (mA)
